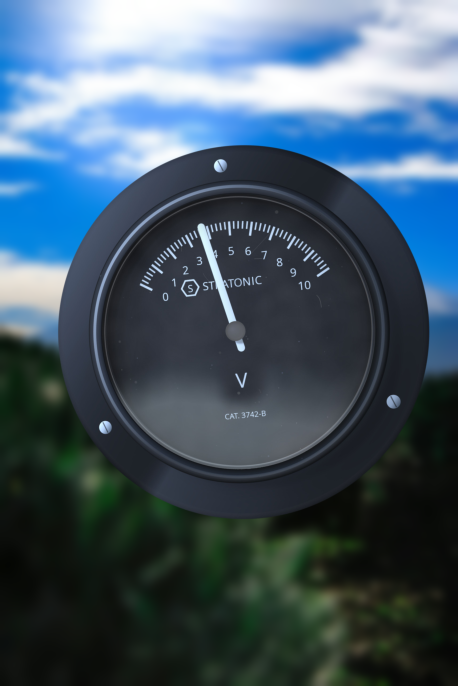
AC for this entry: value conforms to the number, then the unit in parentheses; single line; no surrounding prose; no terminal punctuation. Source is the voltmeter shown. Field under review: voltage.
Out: 3.8 (V)
